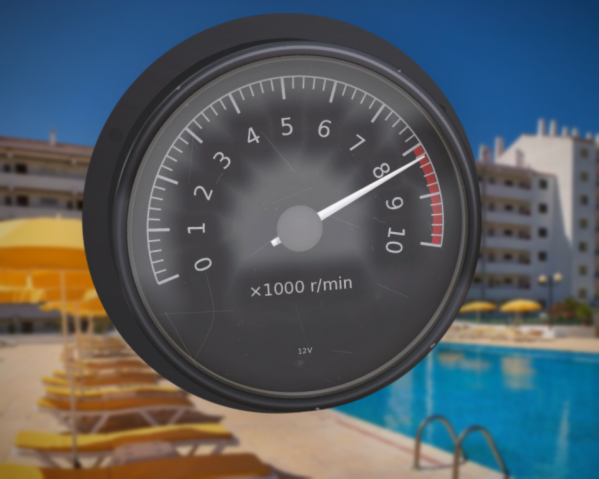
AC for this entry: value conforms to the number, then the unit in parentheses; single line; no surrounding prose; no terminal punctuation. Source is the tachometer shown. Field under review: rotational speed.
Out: 8200 (rpm)
